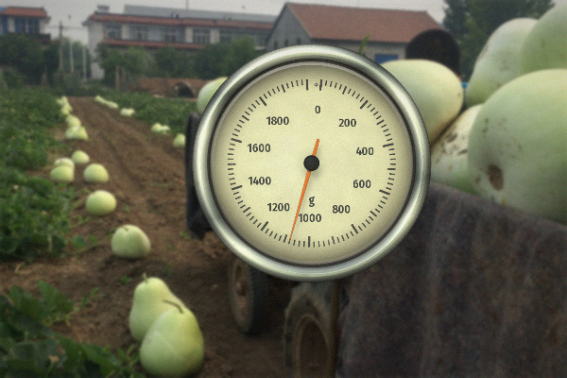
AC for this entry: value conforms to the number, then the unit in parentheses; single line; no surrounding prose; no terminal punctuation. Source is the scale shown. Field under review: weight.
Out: 1080 (g)
